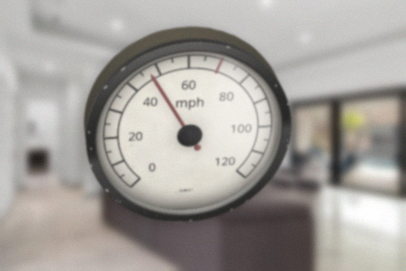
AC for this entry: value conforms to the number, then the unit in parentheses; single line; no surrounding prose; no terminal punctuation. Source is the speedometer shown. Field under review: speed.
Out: 47.5 (mph)
